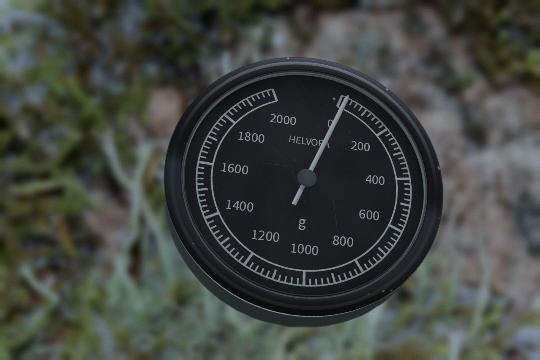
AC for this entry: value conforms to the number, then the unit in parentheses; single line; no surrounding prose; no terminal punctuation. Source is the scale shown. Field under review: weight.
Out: 20 (g)
